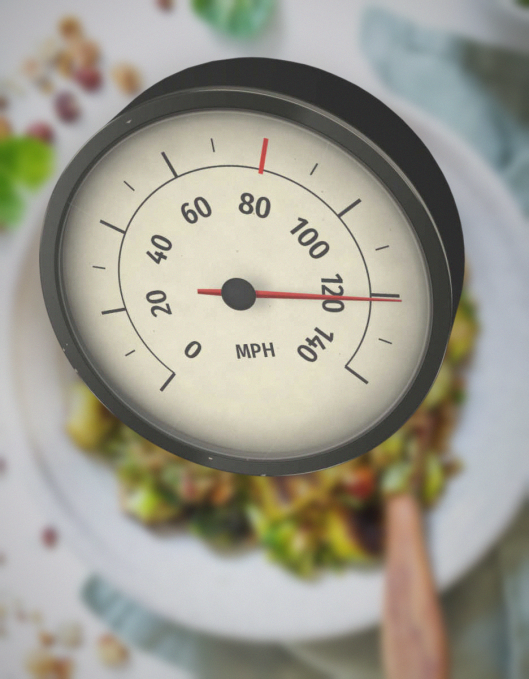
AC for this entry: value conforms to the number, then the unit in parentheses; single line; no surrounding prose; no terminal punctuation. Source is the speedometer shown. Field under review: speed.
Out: 120 (mph)
